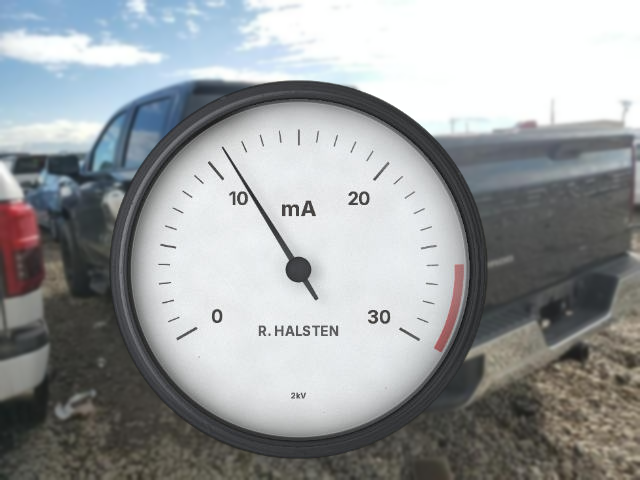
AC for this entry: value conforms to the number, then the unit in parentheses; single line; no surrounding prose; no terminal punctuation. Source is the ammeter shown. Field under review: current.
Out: 11 (mA)
